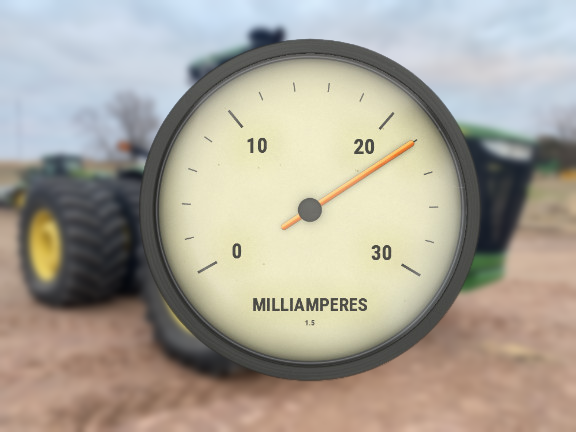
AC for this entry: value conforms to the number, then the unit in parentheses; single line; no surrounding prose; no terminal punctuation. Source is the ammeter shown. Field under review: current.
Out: 22 (mA)
